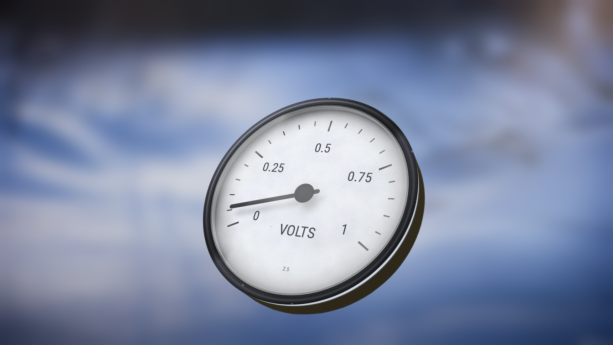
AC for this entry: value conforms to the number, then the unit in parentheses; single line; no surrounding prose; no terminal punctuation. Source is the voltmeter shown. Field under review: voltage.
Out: 0.05 (V)
